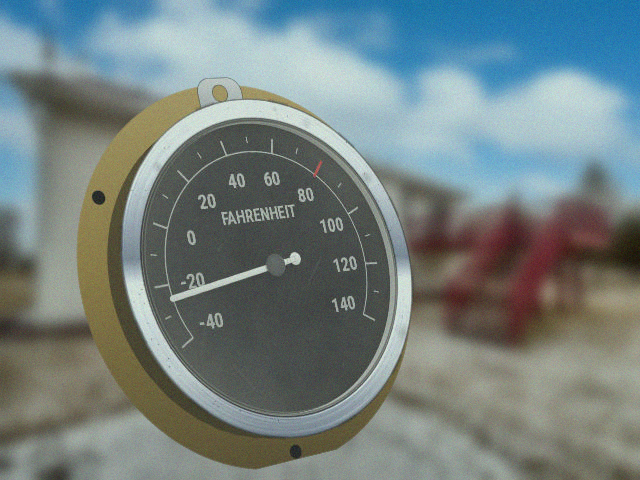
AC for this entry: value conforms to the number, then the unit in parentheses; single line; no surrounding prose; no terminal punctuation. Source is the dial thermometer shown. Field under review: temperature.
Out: -25 (°F)
